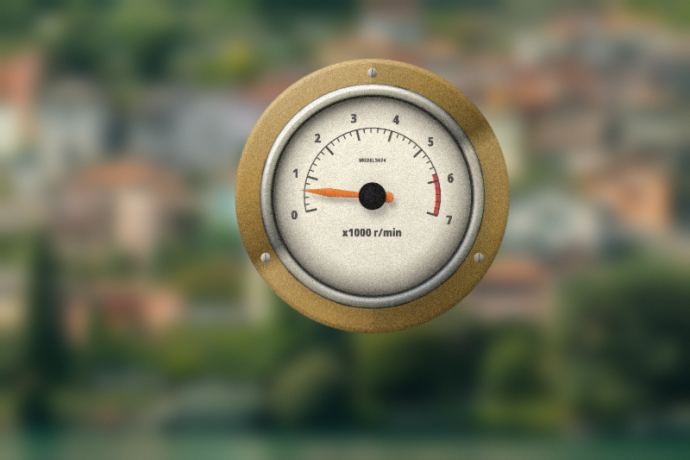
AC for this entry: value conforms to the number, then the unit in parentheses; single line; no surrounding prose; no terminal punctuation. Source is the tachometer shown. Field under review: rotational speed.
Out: 600 (rpm)
